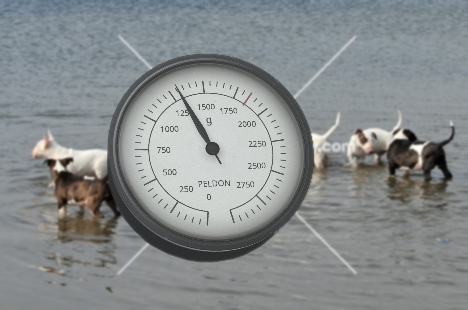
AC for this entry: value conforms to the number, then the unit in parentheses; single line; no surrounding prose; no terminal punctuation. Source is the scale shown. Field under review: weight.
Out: 1300 (g)
